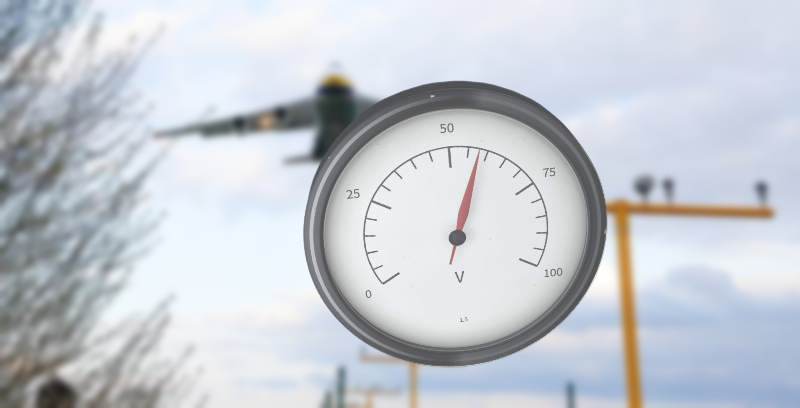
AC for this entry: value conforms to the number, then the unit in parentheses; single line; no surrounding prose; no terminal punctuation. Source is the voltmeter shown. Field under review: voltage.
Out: 57.5 (V)
